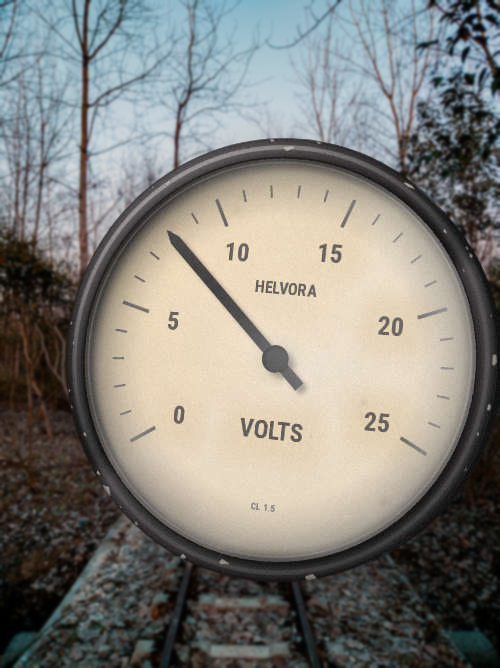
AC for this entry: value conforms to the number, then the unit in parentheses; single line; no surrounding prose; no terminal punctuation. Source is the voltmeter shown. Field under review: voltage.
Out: 8 (V)
